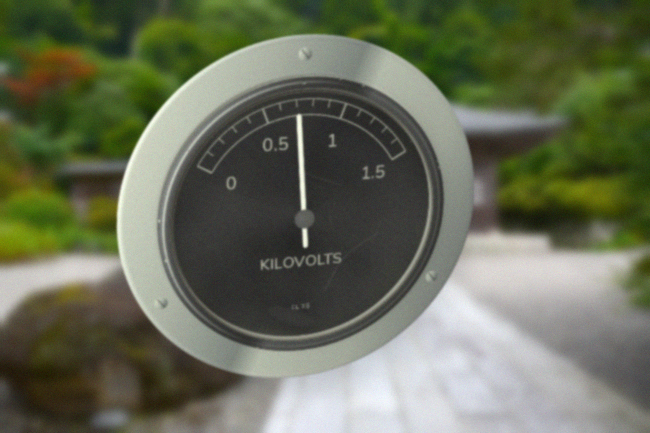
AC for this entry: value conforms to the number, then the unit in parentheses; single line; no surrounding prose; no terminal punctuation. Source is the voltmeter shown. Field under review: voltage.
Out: 0.7 (kV)
